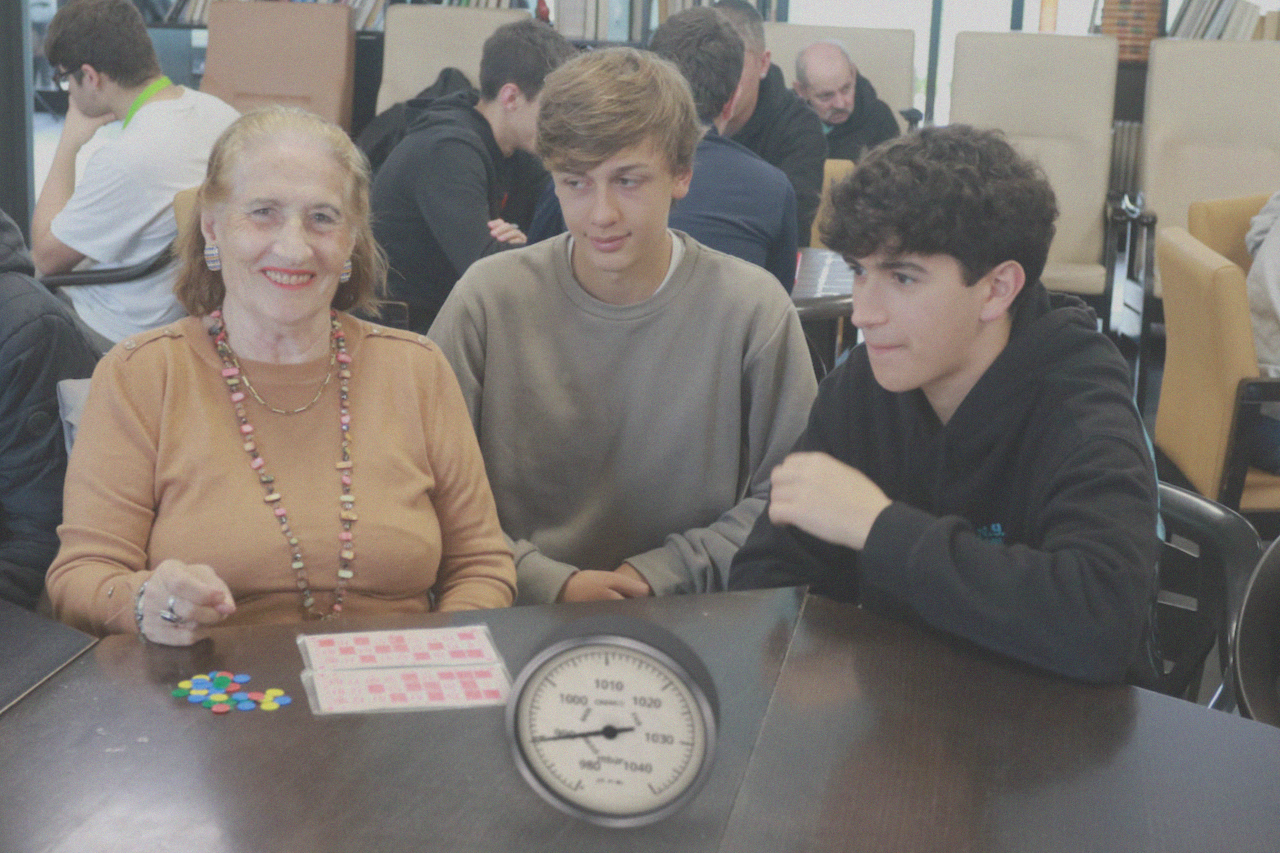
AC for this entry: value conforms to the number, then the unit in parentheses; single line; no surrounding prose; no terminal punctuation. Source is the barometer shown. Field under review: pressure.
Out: 990 (mbar)
